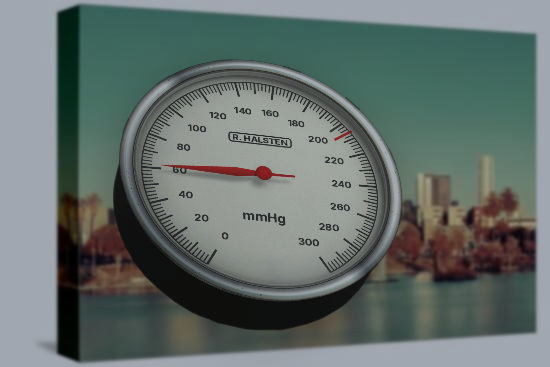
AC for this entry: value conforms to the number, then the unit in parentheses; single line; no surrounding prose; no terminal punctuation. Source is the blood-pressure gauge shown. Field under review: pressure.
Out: 60 (mmHg)
